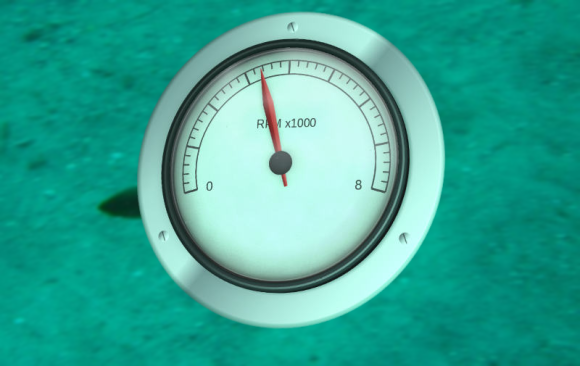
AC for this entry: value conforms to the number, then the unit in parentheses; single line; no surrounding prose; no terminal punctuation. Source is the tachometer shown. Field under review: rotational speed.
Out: 3400 (rpm)
